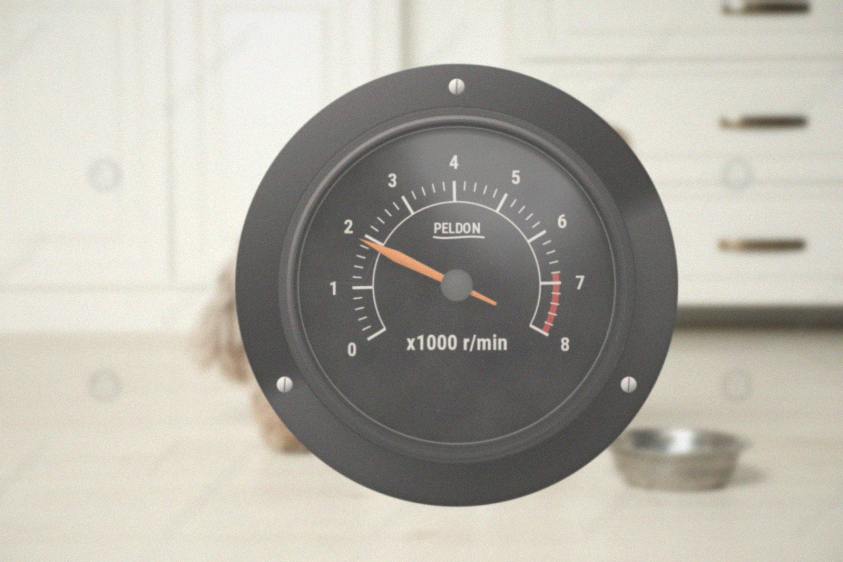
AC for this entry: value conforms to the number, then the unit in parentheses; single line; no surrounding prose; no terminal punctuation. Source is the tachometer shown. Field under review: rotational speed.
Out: 1900 (rpm)
